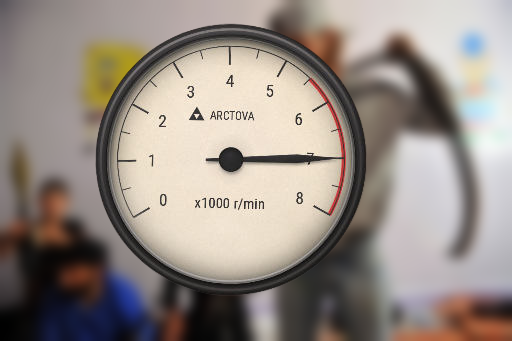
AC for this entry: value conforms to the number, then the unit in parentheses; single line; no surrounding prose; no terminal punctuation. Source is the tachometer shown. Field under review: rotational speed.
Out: 7000 (rpm)
